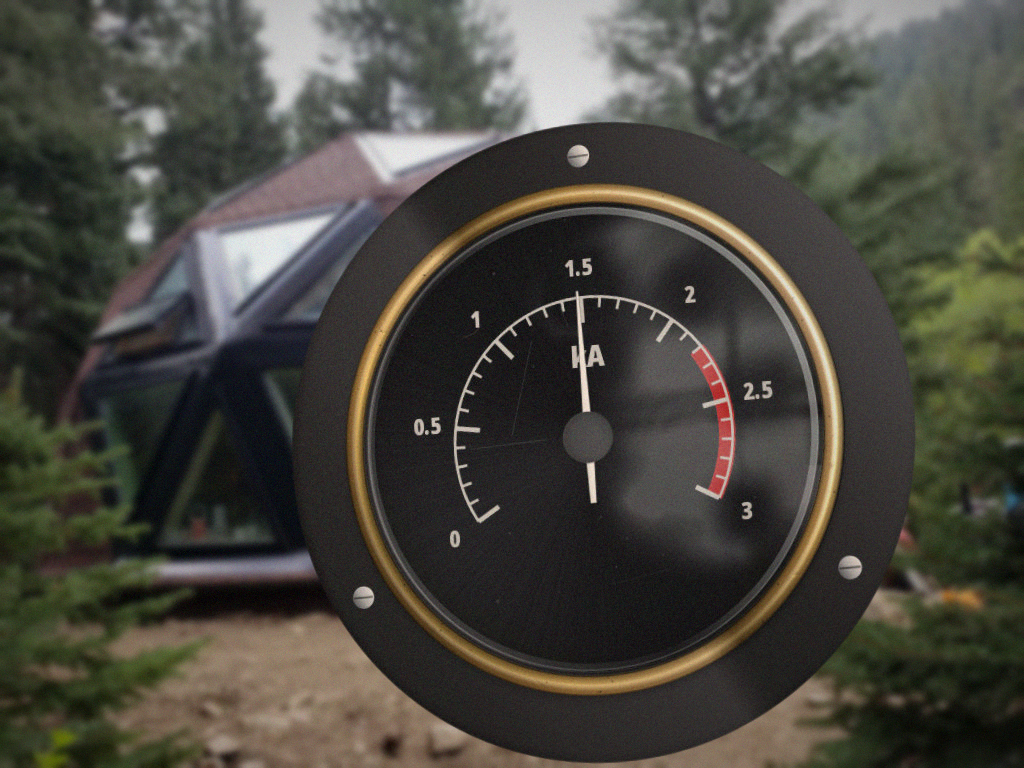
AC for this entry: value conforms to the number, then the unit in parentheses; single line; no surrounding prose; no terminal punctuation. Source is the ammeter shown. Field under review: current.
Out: 1.5 (kA)
